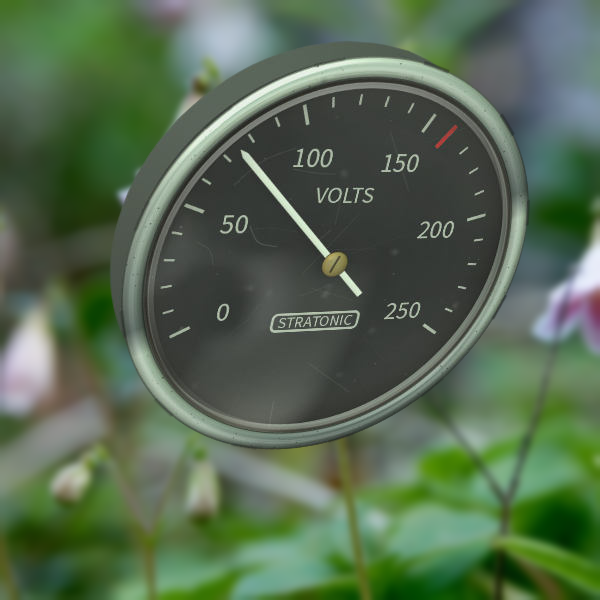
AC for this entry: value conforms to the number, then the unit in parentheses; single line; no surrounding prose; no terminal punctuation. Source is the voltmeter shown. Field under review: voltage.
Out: 75 (V)
